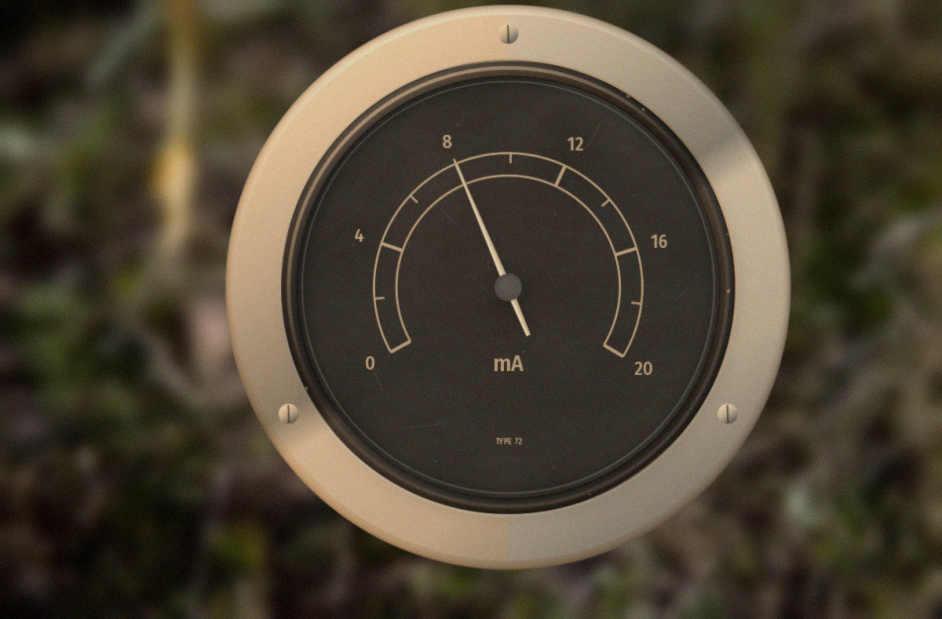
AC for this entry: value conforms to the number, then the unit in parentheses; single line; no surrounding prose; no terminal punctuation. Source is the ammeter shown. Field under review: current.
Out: 8 (mA)
